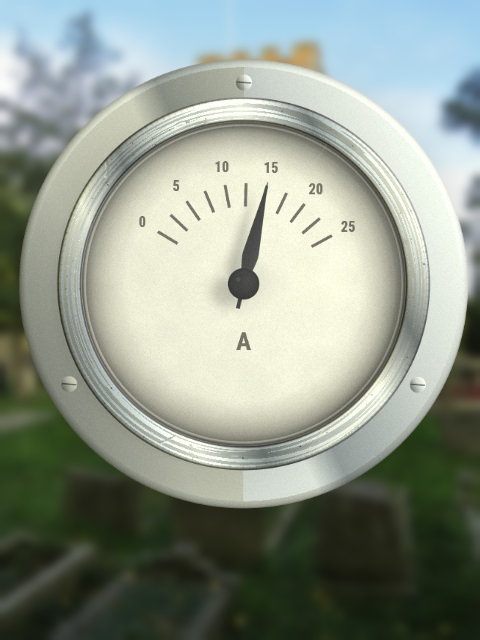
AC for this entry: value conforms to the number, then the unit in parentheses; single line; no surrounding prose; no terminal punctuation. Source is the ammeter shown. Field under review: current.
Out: 15 (A)
